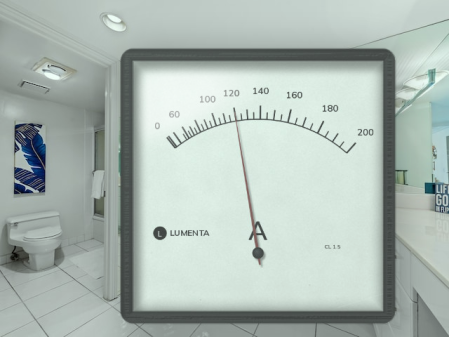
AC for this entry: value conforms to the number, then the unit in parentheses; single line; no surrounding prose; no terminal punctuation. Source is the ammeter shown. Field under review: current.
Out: 120 (A)
